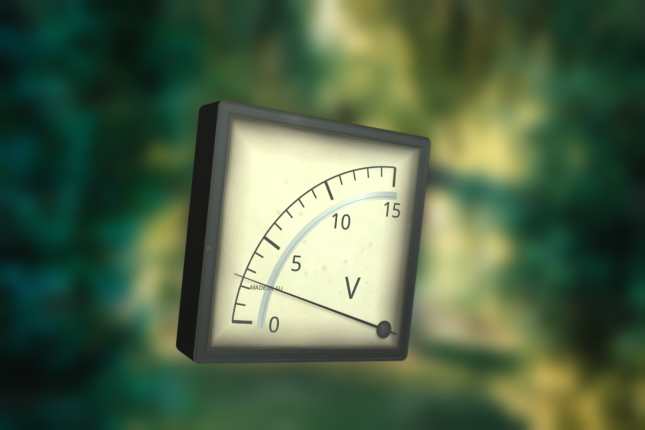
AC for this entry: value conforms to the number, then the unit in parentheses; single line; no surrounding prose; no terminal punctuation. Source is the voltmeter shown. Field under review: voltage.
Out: 2.5 (V)
